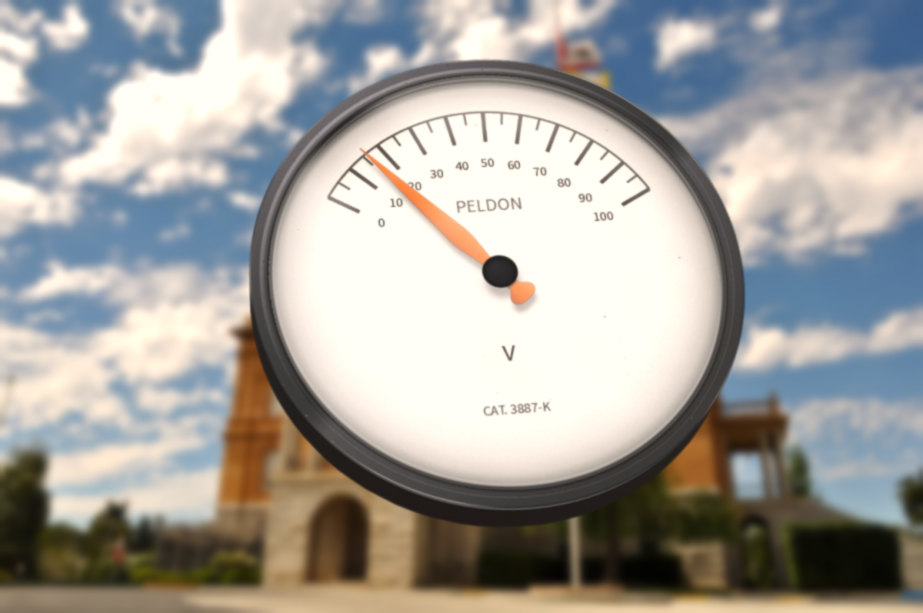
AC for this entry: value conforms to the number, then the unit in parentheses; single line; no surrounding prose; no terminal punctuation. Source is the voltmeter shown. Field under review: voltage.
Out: 15 (V)
